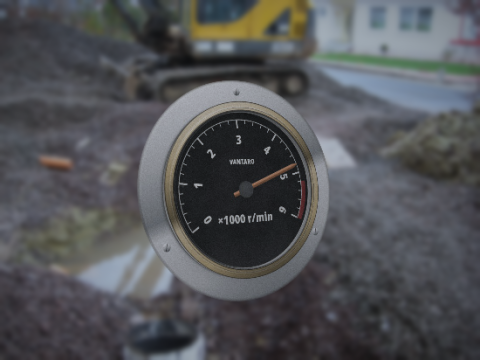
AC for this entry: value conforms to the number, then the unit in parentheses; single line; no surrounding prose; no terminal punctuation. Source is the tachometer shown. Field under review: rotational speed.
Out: 4800 (rpm)
